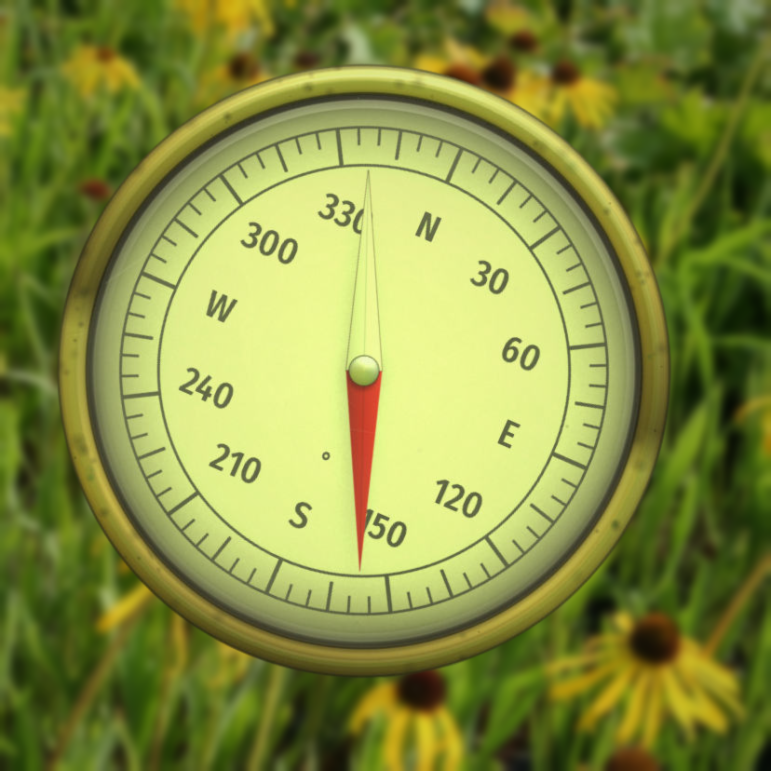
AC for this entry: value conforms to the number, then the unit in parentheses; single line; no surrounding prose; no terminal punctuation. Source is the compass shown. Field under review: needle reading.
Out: 157.5 (°)
